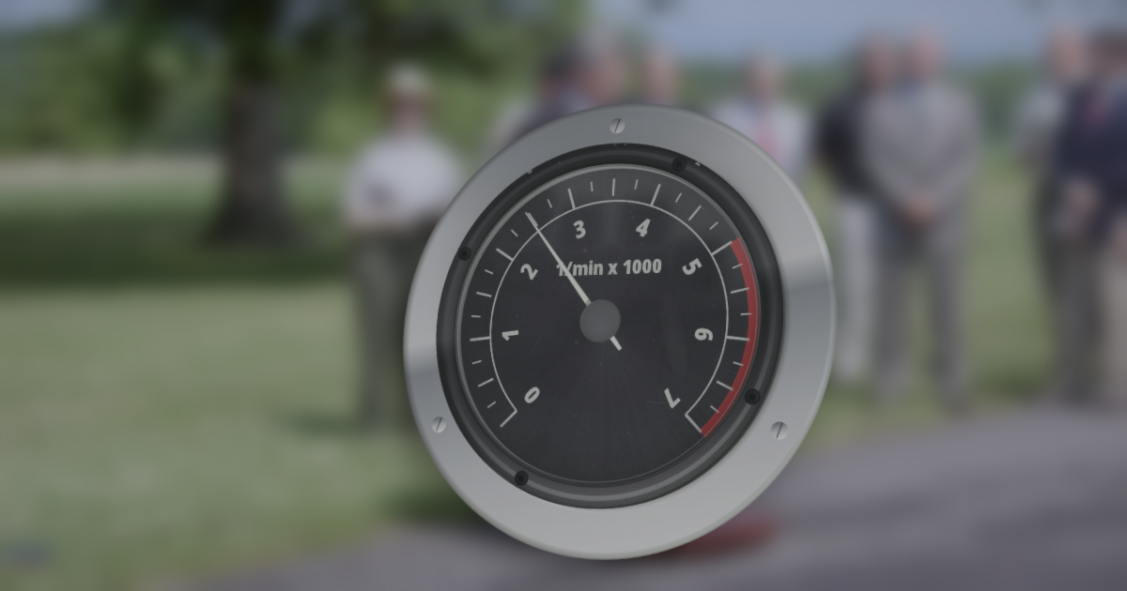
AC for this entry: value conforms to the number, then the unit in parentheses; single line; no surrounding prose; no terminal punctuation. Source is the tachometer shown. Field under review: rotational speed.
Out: 2500 (rpm)
